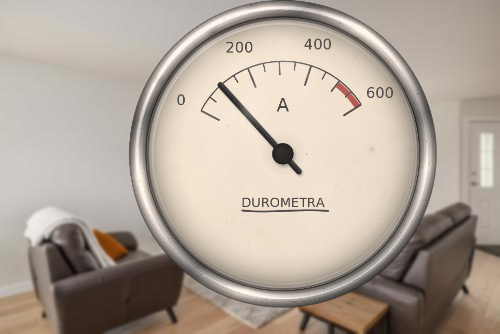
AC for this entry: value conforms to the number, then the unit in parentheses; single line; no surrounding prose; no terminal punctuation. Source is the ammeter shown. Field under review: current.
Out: 100 (A)
